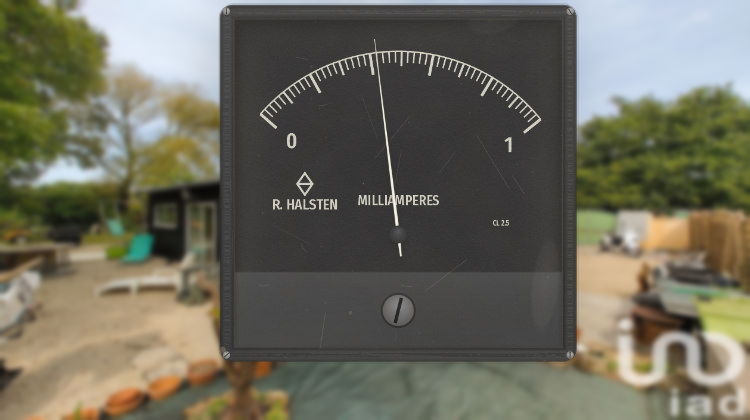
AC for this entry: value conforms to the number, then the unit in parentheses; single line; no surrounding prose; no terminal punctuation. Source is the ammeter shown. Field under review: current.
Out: 0.42 (mA)
